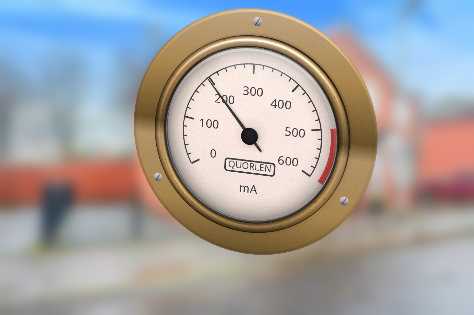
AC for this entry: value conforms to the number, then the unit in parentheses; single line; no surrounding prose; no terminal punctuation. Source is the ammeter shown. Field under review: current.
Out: 200 (mA)
